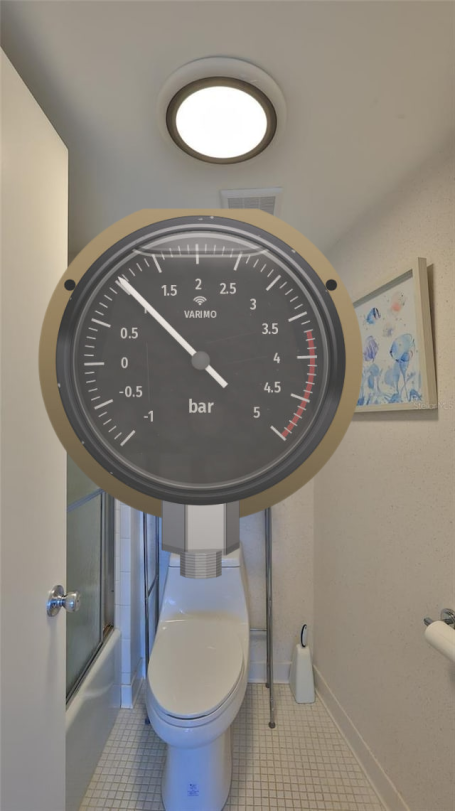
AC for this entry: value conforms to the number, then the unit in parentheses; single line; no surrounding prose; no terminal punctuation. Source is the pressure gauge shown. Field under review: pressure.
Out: 1.05 (bar)
